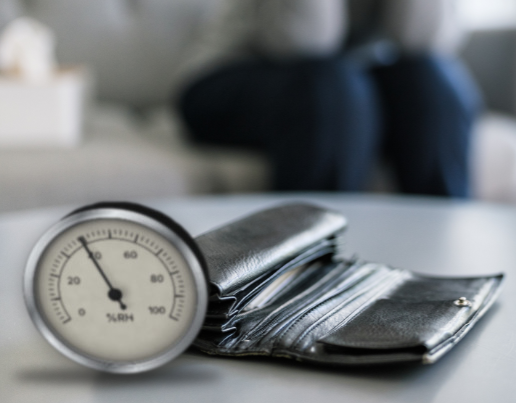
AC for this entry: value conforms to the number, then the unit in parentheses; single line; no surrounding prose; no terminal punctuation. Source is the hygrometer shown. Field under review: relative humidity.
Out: 40 (%)
